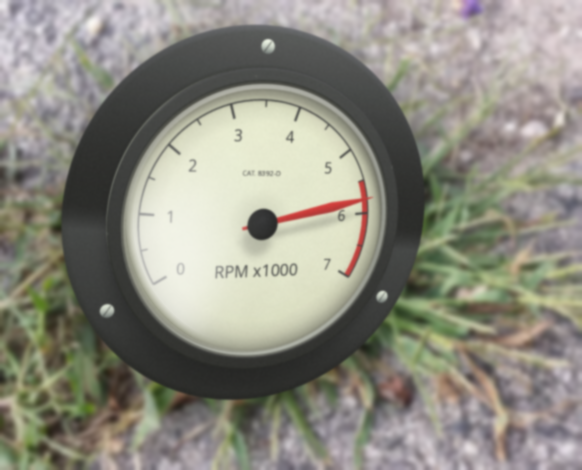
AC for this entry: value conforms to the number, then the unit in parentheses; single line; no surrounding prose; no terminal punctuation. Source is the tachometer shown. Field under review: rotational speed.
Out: 5750 (rpm)
